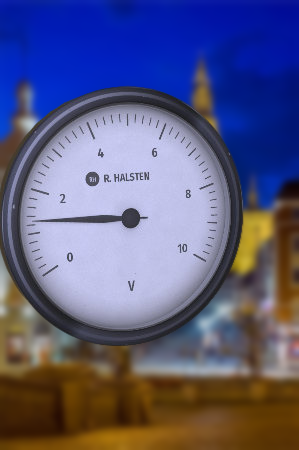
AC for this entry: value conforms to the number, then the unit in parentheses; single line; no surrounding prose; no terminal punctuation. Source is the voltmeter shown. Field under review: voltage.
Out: 1.3 (V)
